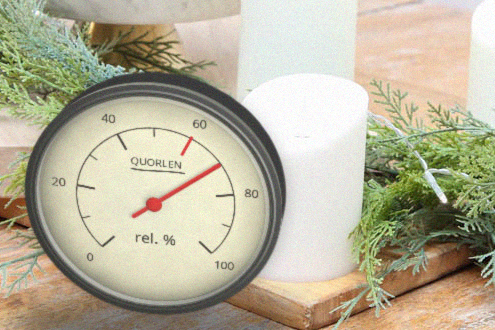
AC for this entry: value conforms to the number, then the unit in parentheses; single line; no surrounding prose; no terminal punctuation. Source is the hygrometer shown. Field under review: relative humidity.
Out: 70 (%)
